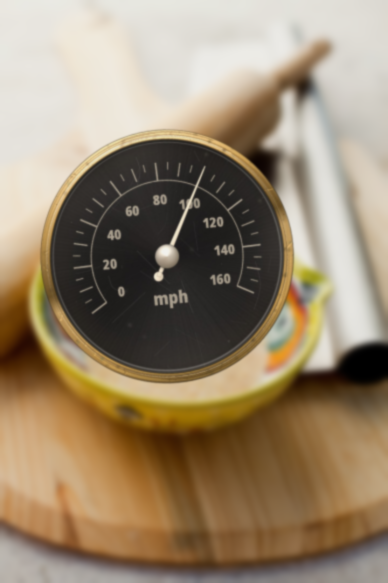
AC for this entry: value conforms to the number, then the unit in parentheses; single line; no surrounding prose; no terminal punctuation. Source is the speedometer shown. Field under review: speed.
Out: 100 (mph)
